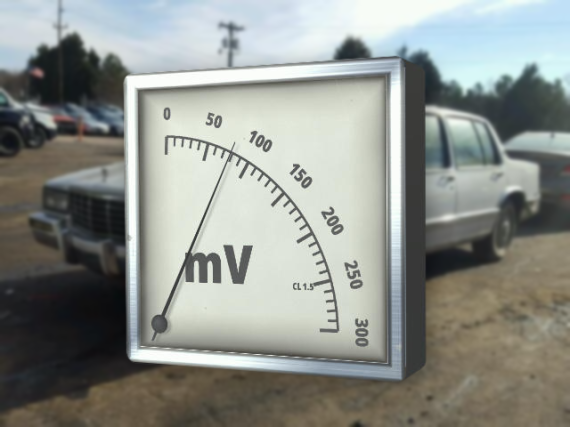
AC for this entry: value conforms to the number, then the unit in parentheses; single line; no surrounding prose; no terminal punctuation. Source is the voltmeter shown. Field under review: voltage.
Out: 80 (mV)
